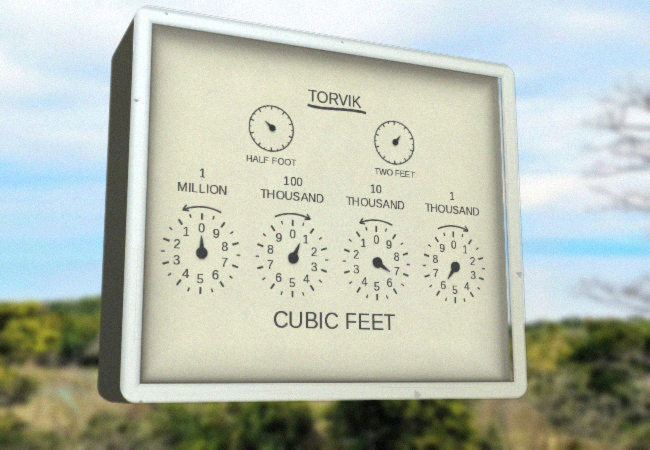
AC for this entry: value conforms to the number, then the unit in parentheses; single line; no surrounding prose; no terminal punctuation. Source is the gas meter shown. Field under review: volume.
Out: 6600 (ft³)
